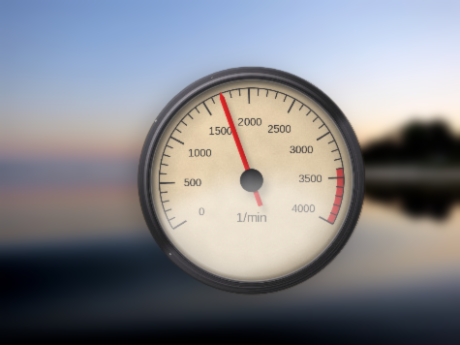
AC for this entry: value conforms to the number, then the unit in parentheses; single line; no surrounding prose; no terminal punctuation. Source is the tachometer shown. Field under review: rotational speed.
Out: 1700 (rpm)
